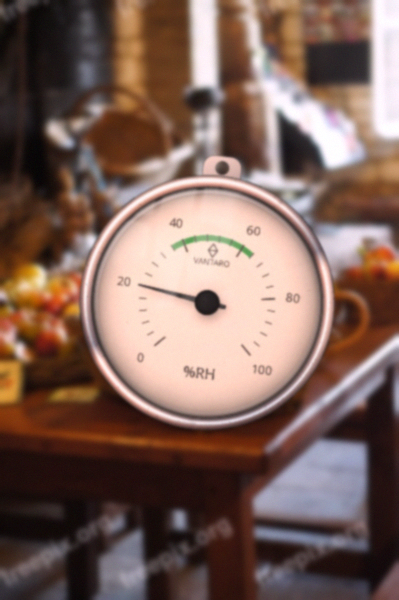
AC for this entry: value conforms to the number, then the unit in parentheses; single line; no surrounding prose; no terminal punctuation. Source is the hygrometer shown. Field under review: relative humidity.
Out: 20 (%)
